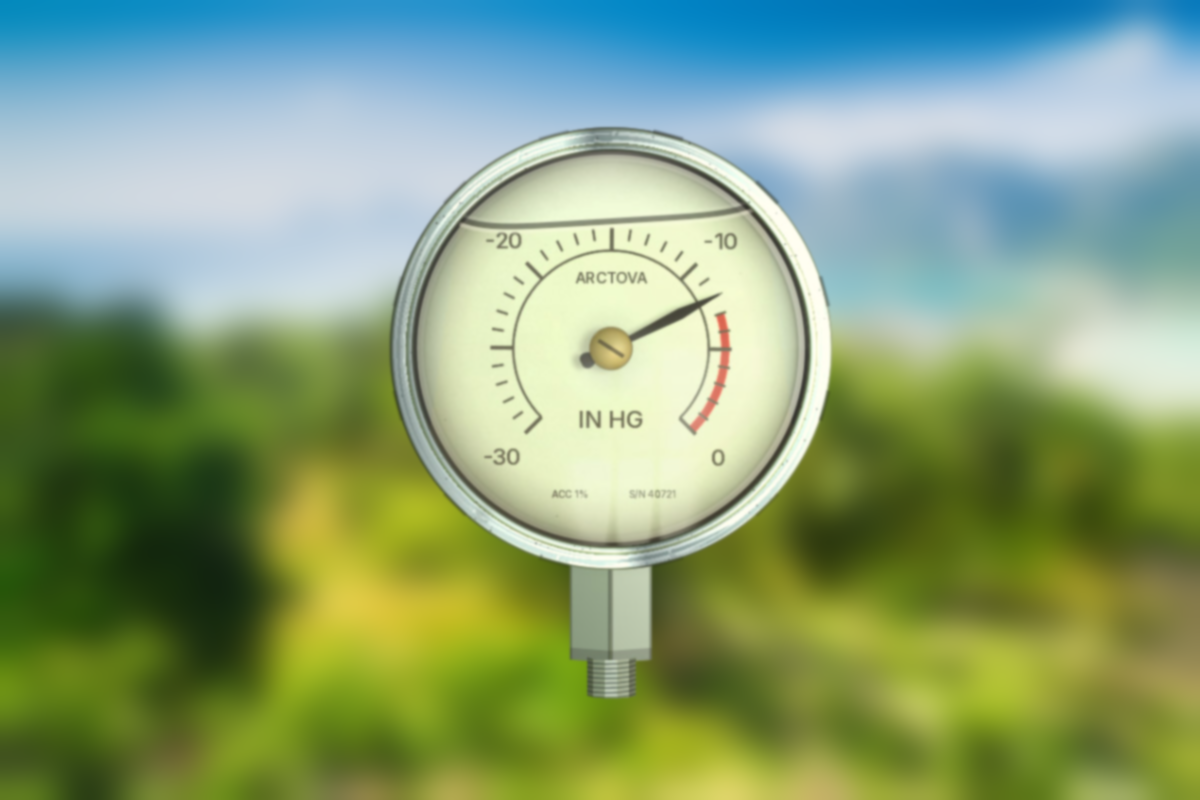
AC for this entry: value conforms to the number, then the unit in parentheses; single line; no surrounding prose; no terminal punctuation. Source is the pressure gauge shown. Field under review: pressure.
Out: -8 (inHg)
